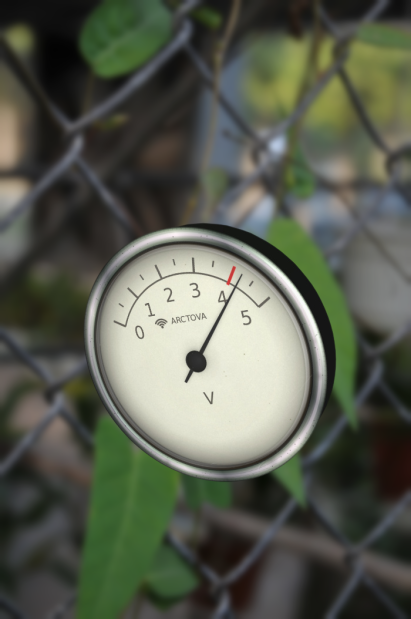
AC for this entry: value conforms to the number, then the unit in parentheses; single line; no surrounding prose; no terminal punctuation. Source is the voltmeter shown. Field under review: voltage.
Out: 4.25 (V)
